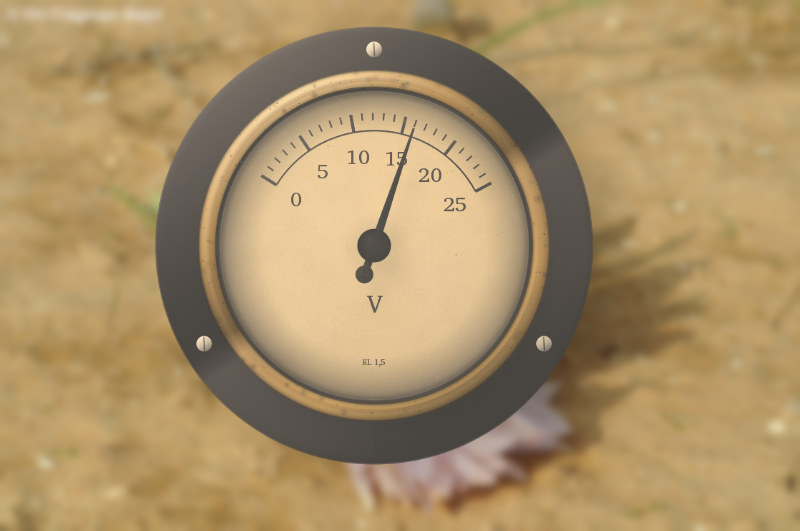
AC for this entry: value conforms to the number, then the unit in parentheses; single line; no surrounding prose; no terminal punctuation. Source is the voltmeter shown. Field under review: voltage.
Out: 16 (V)
